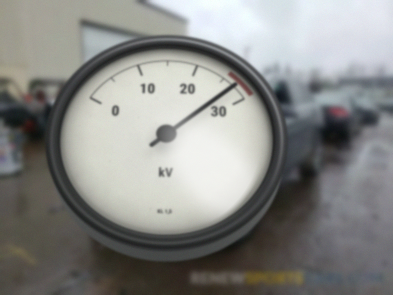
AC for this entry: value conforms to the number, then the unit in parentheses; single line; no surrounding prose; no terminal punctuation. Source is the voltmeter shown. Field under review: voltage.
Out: 27.5 (kV)
